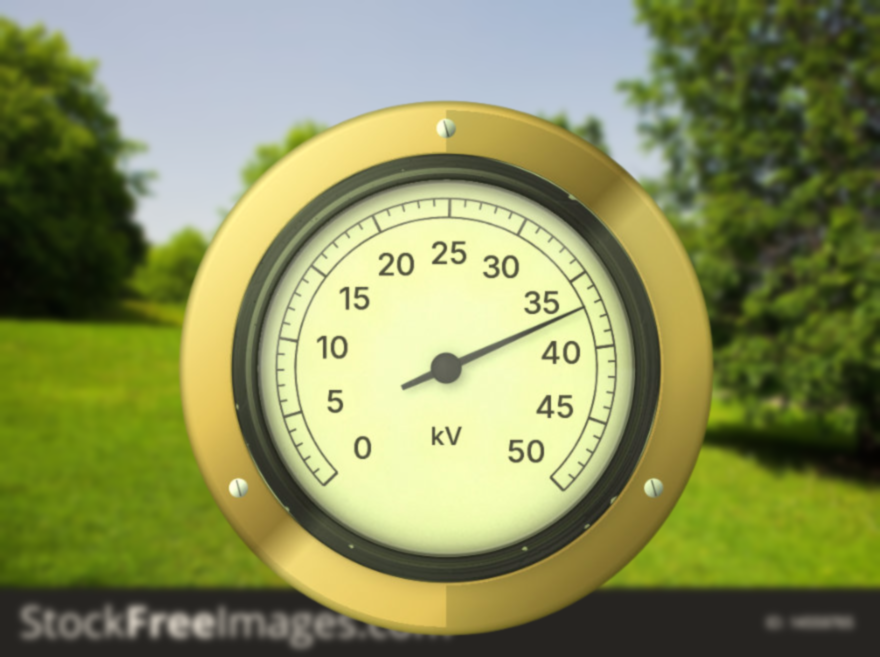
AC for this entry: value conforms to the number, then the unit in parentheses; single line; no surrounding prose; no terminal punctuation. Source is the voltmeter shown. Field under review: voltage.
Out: 37 (kV)
